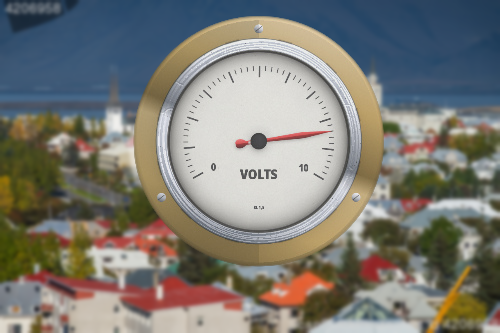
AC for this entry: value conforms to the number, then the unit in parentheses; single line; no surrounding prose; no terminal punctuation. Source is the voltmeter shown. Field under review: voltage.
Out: 8.4 (V)
